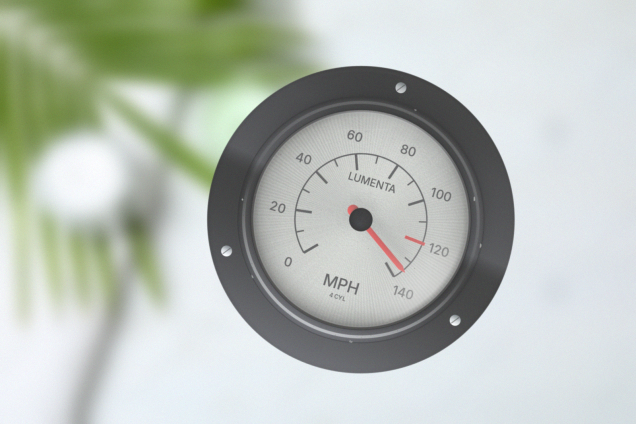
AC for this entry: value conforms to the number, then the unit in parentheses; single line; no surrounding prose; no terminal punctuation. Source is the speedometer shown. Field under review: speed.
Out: 135 (mph)
